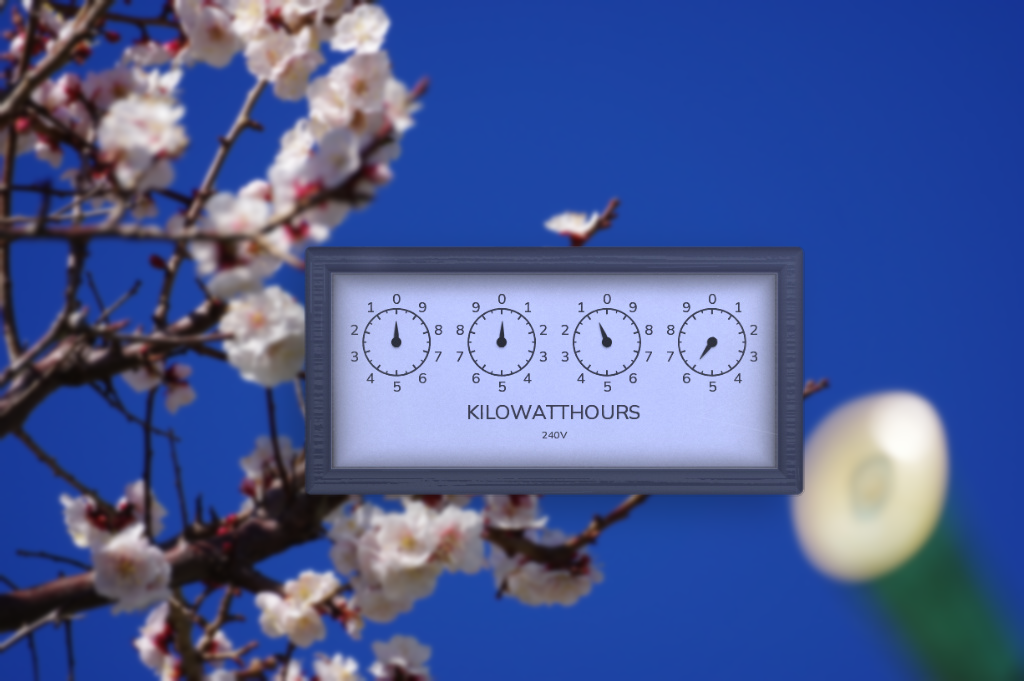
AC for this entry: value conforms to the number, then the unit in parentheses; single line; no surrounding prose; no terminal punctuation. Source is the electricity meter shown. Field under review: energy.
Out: 6 (kWh)
